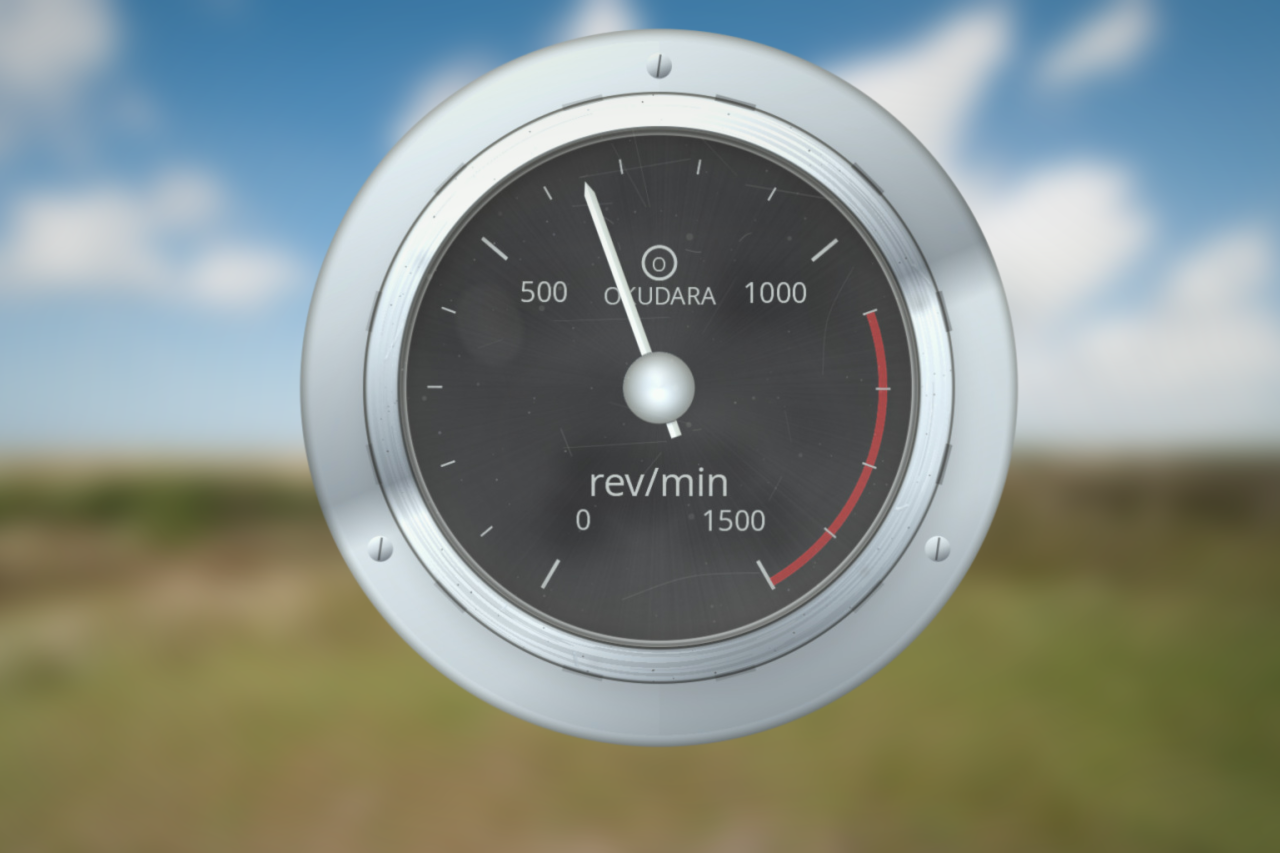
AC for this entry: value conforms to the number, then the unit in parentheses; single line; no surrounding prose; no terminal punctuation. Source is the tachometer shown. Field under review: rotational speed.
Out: 650 (rpm)
